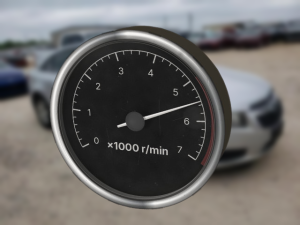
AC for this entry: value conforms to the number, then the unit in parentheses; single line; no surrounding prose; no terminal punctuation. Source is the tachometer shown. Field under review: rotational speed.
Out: 5500 (rpm)
